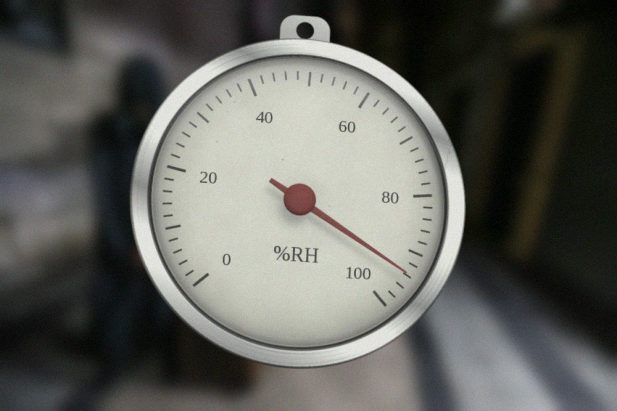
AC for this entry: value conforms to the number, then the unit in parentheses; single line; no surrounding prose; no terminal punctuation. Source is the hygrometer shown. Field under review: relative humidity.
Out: 94 (%)
